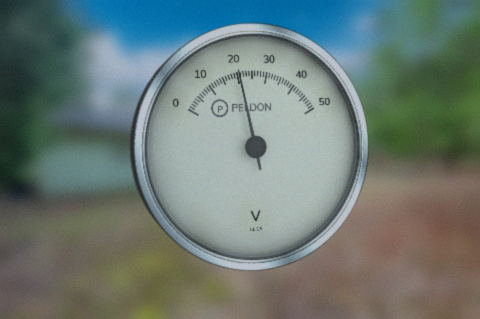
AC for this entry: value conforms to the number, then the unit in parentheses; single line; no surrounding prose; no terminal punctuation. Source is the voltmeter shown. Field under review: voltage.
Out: 20 (V)
